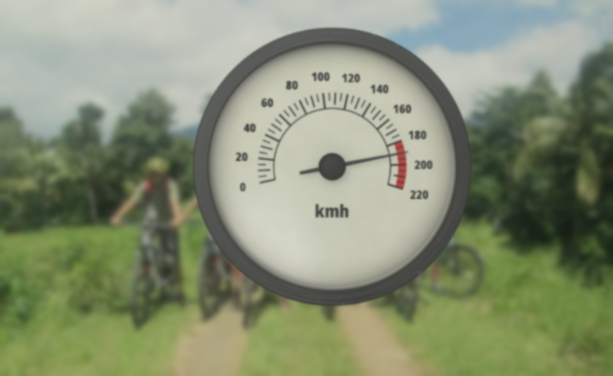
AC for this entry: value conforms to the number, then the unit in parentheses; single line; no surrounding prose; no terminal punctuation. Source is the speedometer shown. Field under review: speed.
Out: 190 (km/h)
